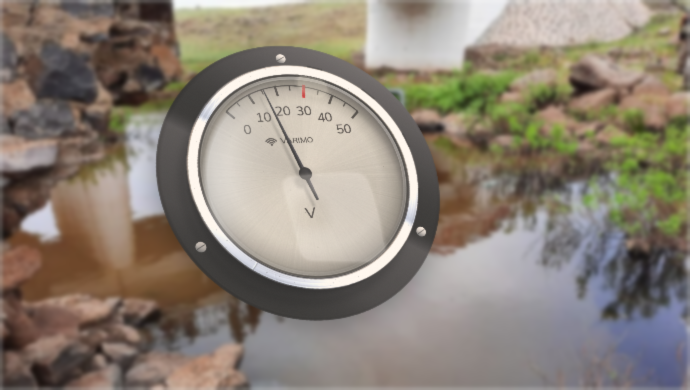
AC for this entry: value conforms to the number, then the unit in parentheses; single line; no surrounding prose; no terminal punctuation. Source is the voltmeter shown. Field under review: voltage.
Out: 15 (V)
